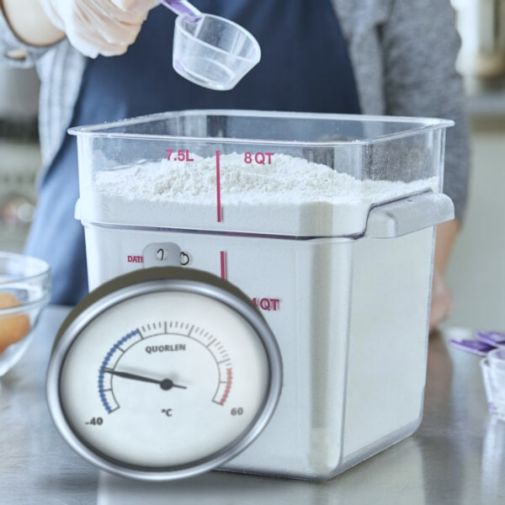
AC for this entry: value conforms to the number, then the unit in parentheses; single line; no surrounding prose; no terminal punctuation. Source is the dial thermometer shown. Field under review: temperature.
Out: -20 (°C)
